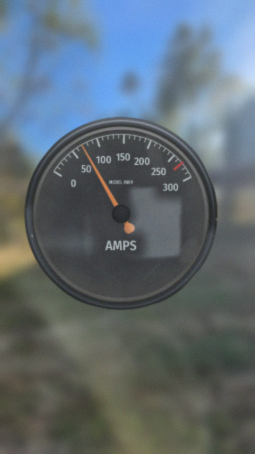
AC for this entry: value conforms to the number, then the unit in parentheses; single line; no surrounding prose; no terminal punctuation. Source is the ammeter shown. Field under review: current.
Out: 70 (A)
